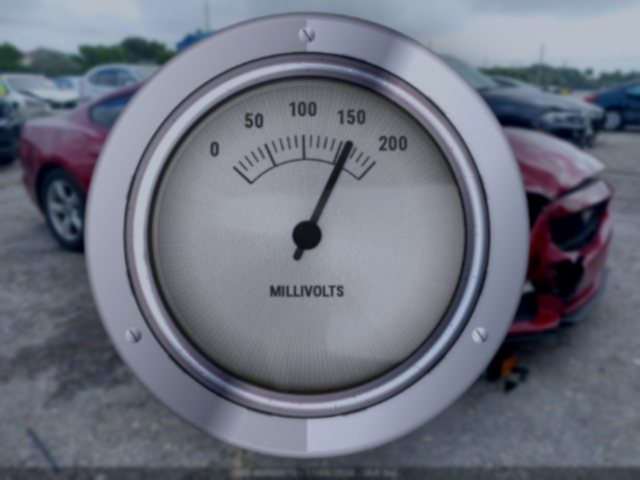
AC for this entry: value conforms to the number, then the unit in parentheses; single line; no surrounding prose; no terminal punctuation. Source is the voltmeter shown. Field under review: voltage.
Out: 160 (mV)
